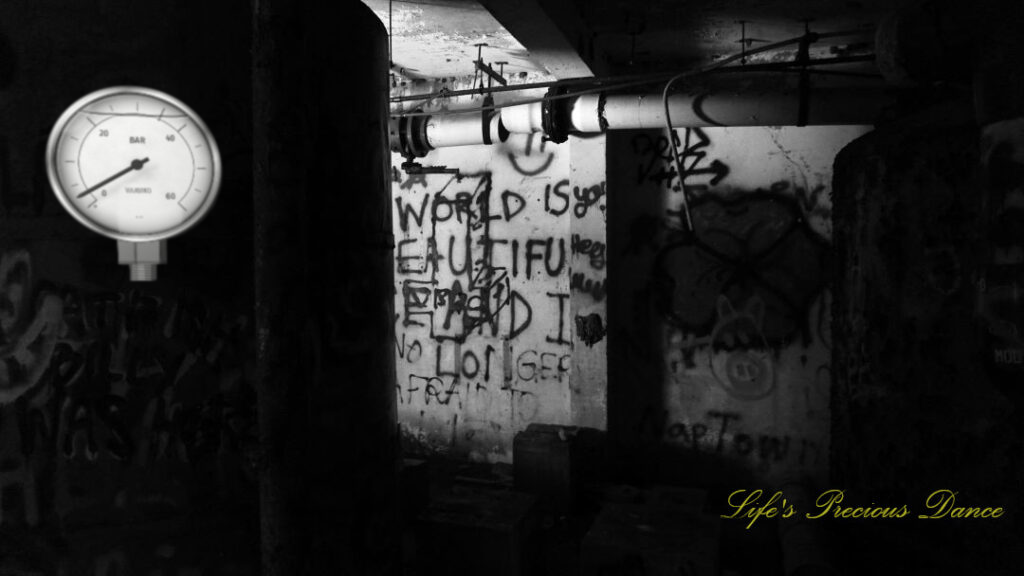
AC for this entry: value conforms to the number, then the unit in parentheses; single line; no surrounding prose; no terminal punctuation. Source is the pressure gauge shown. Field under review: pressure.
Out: 2.5 (bar)
